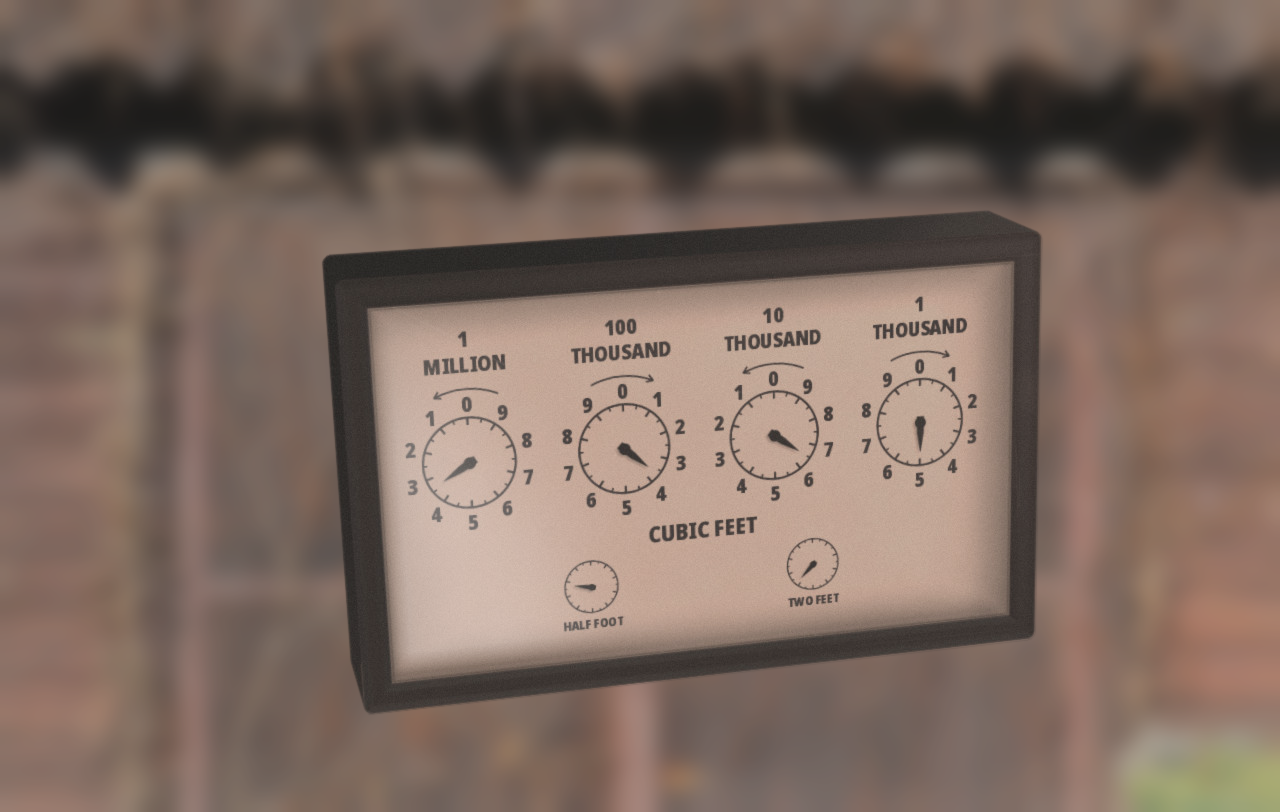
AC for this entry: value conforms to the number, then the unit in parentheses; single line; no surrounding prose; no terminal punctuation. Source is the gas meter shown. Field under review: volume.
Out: 336500 (ft³)
